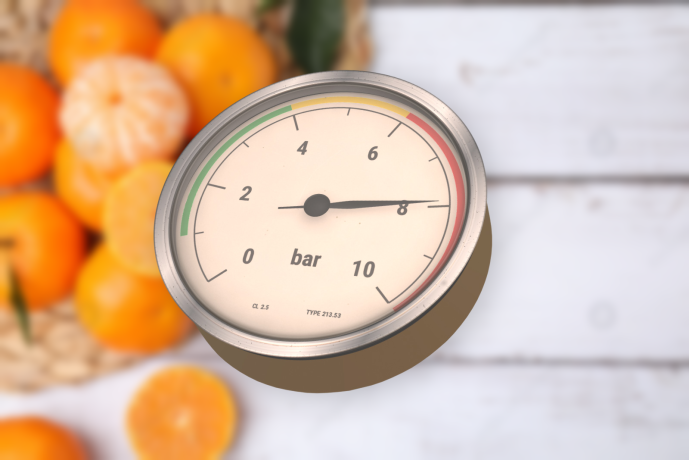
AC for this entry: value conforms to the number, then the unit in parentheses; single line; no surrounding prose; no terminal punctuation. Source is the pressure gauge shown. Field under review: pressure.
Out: 8 (bar)
